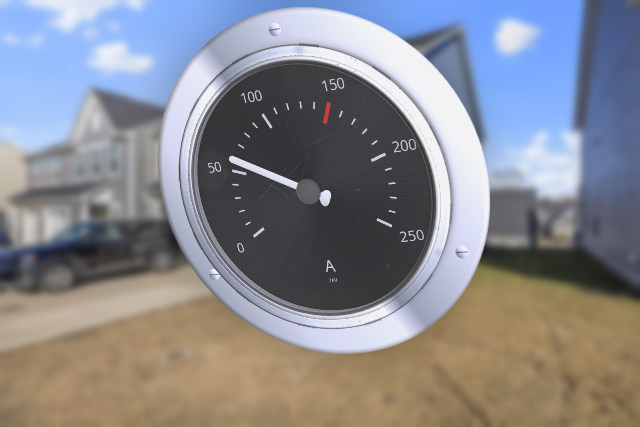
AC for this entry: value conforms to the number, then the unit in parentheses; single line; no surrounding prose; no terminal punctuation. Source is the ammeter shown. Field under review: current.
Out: 60 (A)
